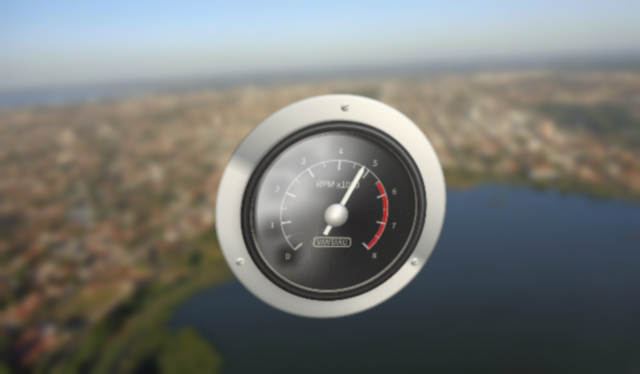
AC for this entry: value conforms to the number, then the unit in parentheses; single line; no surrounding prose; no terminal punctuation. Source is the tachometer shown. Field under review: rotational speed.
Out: 4750 (rpm)
